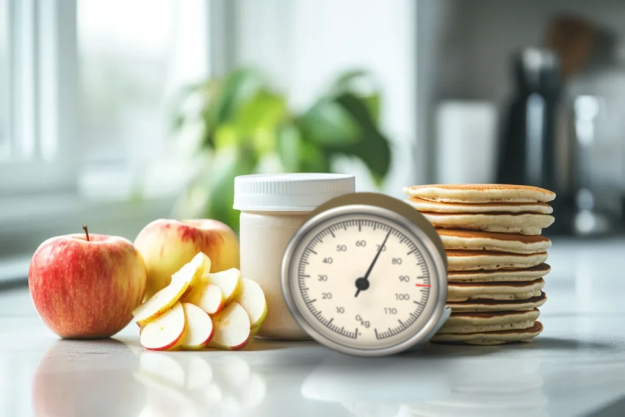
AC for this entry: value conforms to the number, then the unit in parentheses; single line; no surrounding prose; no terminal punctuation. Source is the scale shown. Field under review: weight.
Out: 70 (kg)
